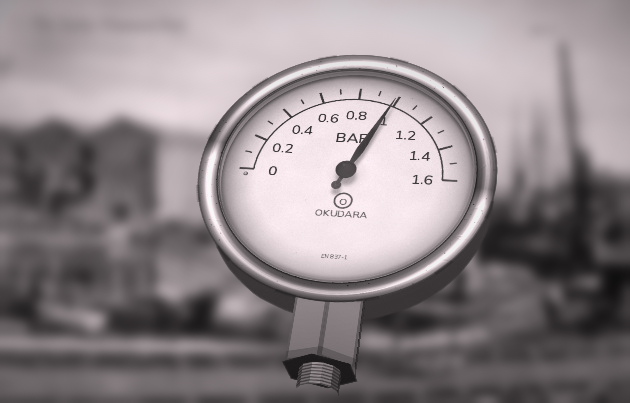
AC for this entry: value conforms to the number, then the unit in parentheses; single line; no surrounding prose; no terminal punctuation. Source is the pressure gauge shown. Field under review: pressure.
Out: 1 (bar)
